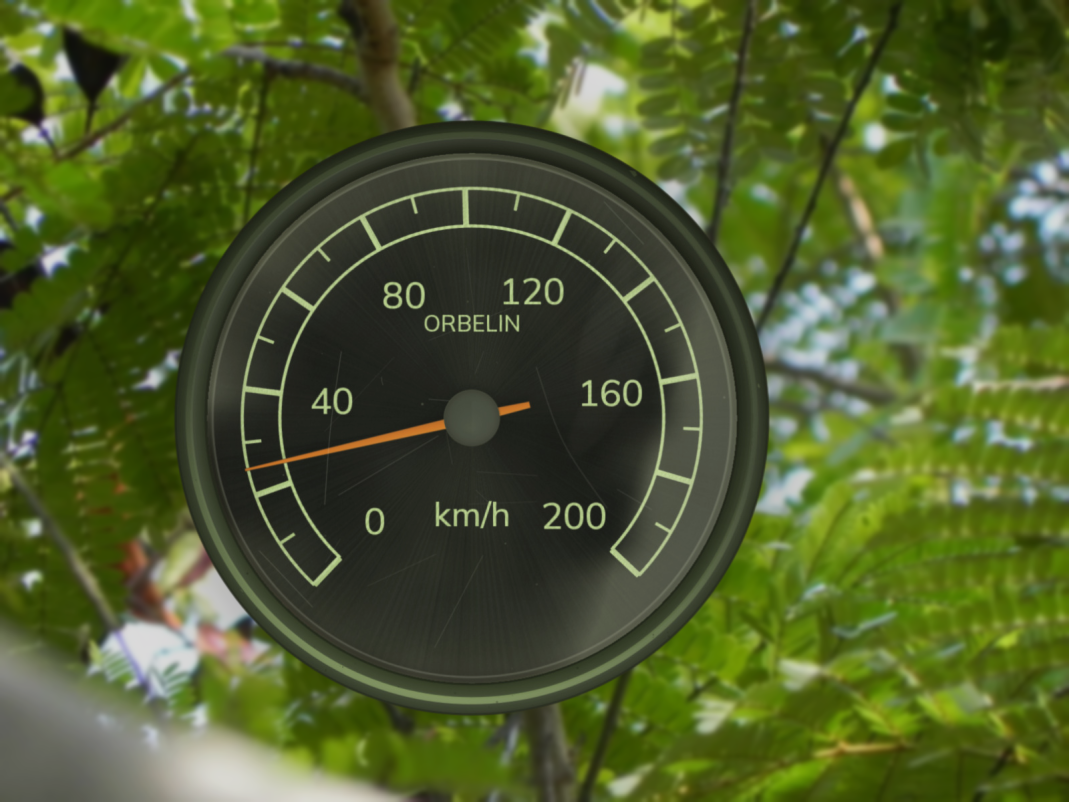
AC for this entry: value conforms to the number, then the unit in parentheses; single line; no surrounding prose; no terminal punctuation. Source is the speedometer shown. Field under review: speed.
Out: 25 (km/h)
